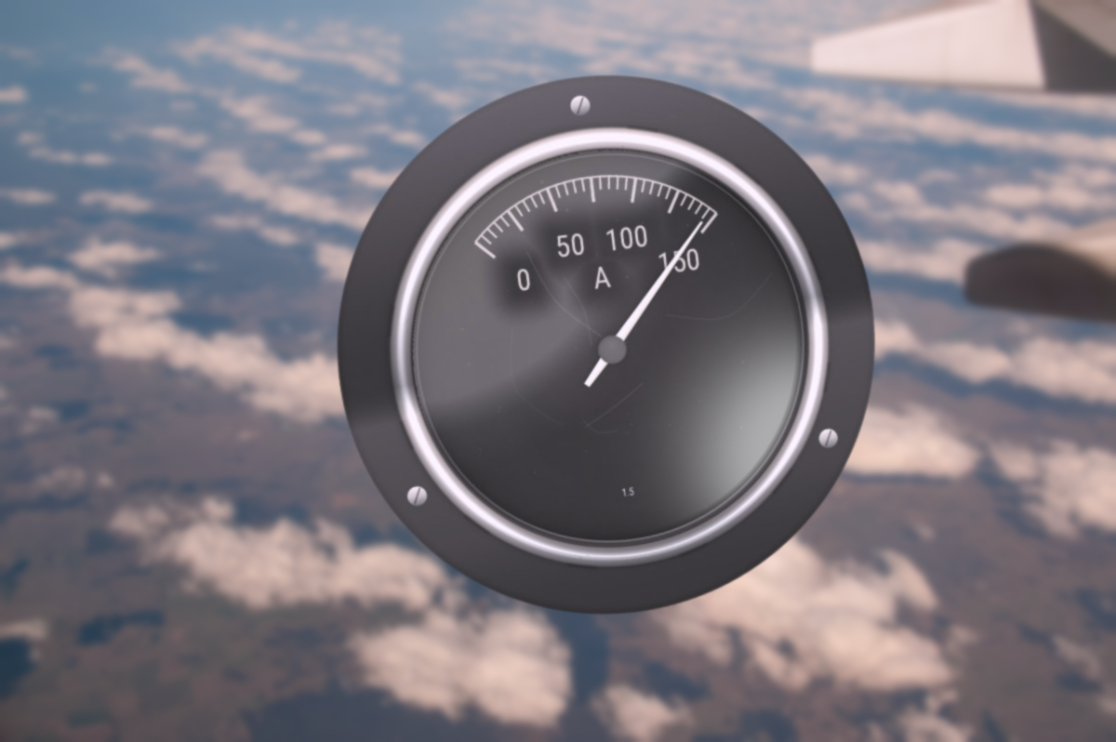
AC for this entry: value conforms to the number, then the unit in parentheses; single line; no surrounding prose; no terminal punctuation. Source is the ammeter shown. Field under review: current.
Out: 145 (A)
